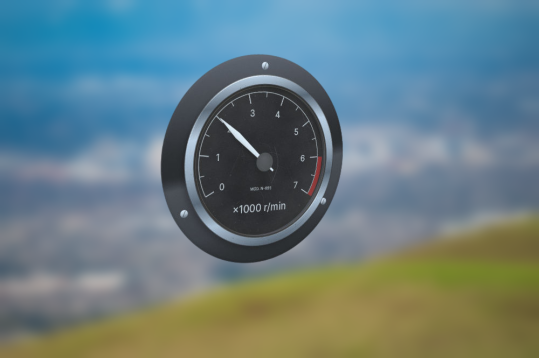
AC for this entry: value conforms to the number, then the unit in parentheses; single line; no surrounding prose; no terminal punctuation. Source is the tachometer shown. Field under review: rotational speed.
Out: 2000 (rpm)
